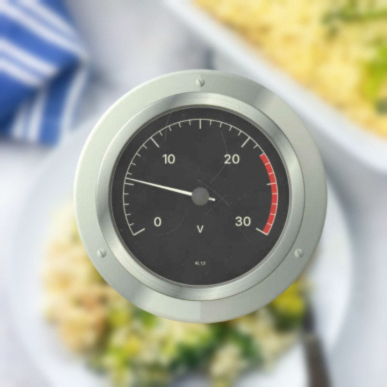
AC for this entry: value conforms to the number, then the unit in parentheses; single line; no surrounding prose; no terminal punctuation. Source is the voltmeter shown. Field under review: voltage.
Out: 5.5 (V)
